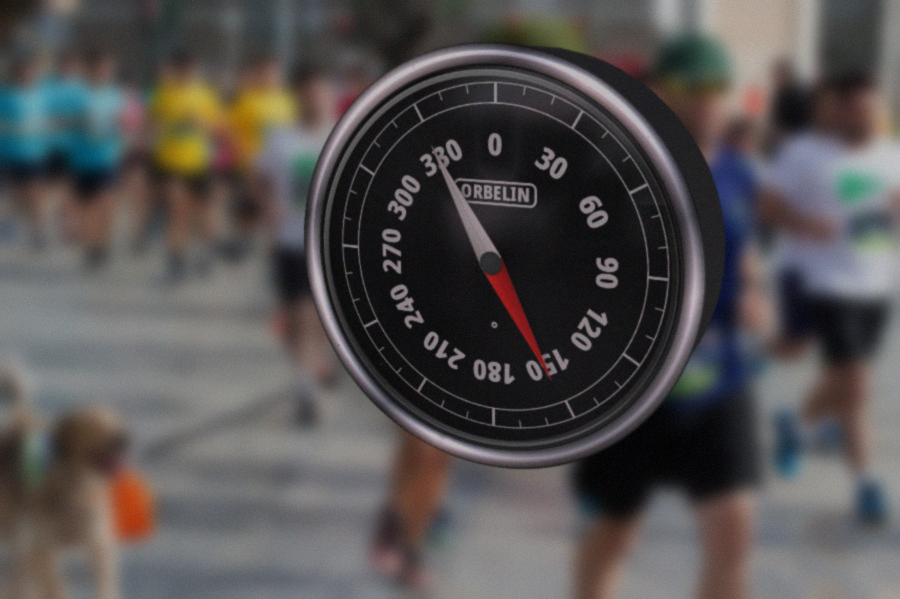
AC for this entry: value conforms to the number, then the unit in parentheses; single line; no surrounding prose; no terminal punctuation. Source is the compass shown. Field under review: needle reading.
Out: 150 (°)
